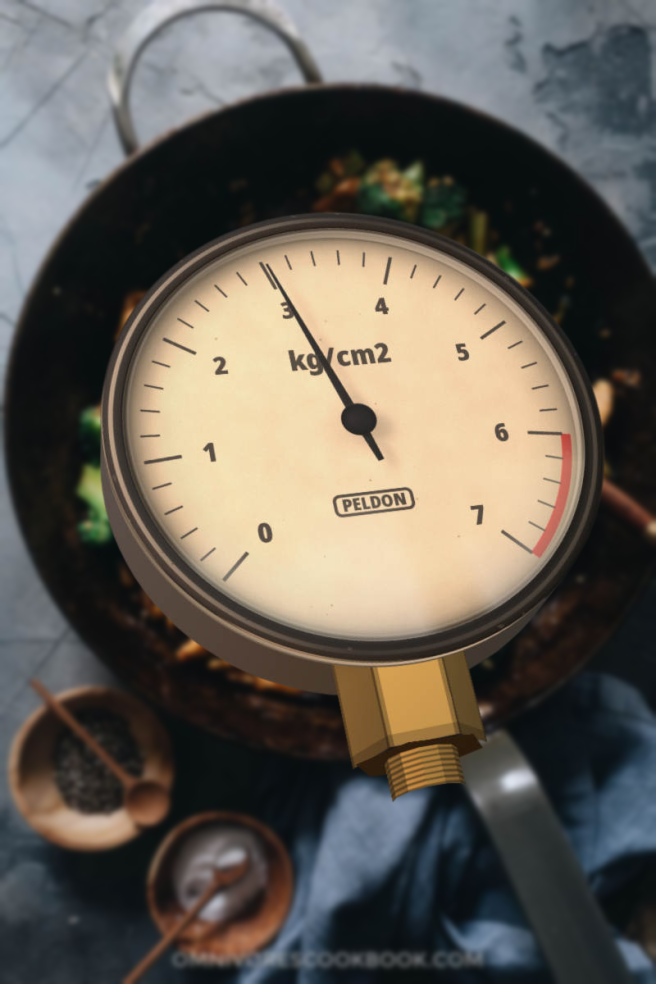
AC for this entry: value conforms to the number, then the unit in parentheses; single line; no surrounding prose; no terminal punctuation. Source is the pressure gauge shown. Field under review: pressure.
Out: 3 (kg/cm²)
